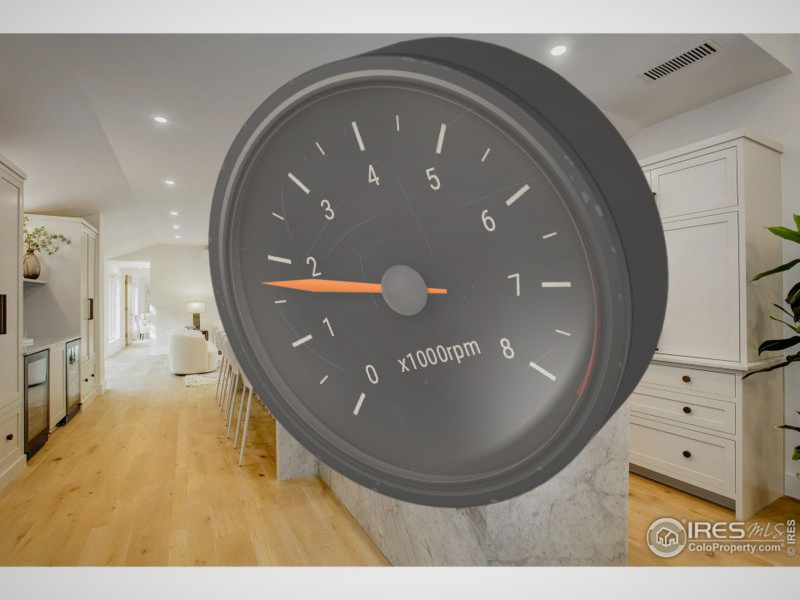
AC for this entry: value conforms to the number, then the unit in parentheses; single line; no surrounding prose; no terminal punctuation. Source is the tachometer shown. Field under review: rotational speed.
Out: 1750 (rpm)
